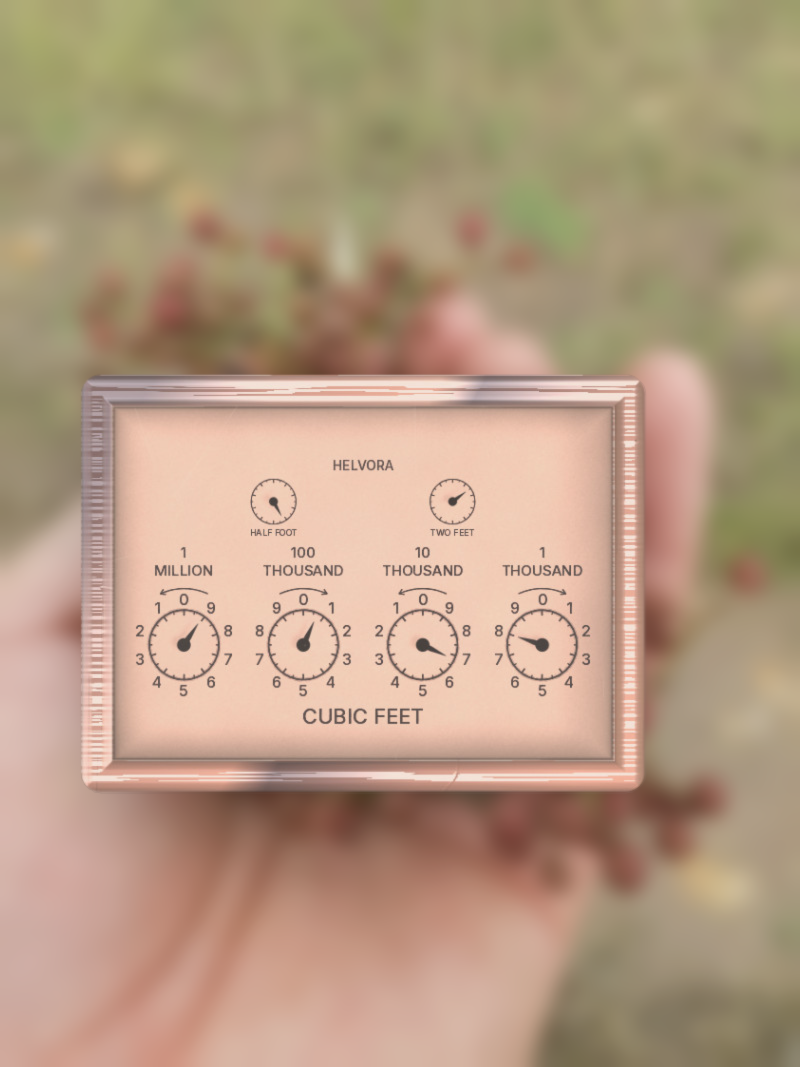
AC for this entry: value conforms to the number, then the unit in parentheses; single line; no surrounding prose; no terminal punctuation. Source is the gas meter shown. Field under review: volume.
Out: 906800 (ft³)
